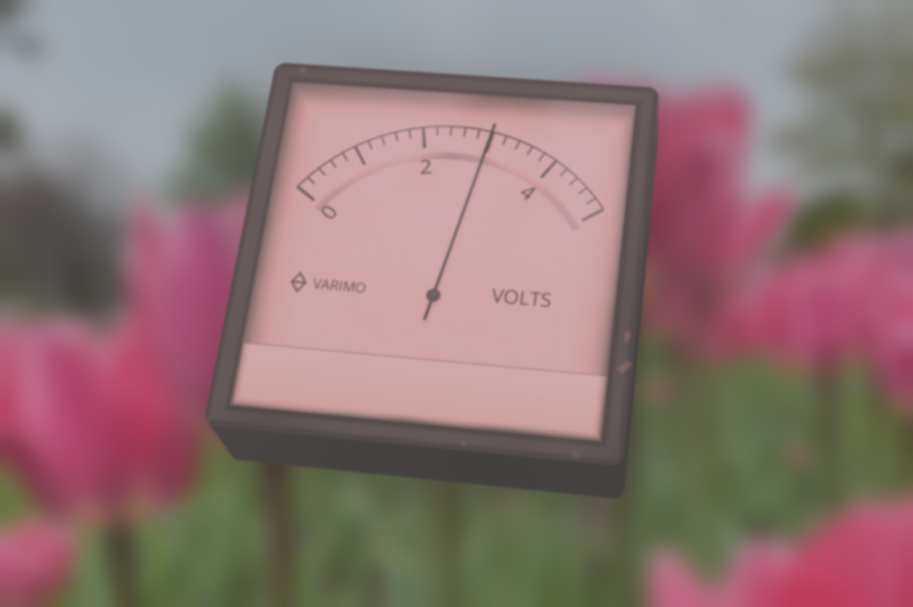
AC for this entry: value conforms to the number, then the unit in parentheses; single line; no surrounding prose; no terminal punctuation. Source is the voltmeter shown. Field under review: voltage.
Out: 3 (V)
